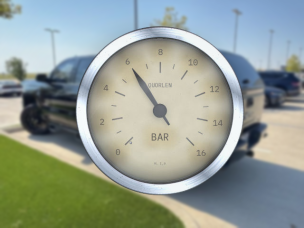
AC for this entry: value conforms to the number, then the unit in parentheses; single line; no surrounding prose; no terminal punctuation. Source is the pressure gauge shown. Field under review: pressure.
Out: 6 (bar)
